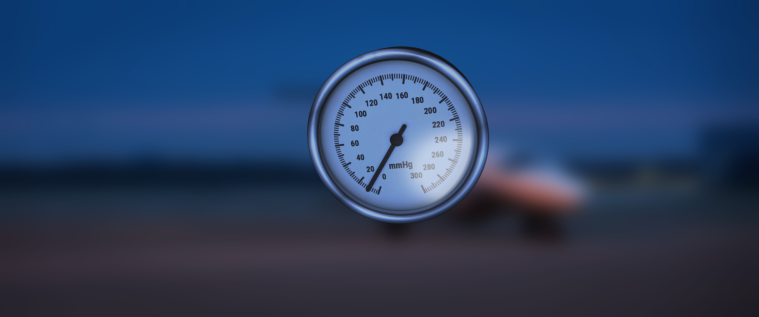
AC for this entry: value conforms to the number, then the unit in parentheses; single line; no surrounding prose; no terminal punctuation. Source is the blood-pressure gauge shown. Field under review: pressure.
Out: 10 (mmHg)
